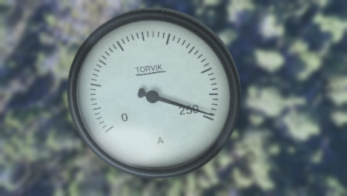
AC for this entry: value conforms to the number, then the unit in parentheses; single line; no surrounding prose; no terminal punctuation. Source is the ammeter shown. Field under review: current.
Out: 245 (A)
